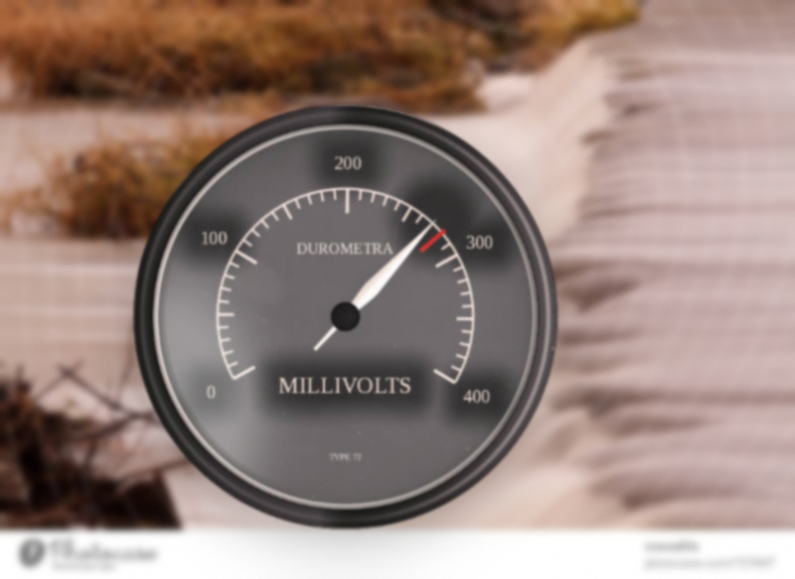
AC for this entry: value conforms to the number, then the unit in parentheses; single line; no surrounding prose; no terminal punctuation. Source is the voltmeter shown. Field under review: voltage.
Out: 270 (mV)
